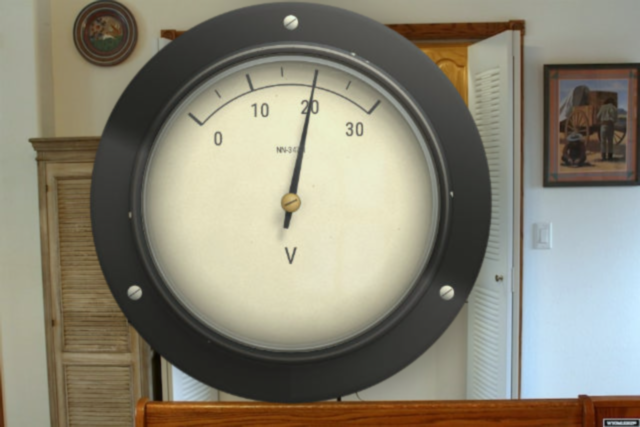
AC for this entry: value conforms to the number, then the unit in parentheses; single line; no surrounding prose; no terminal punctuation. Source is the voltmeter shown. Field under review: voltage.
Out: 20 (V)
